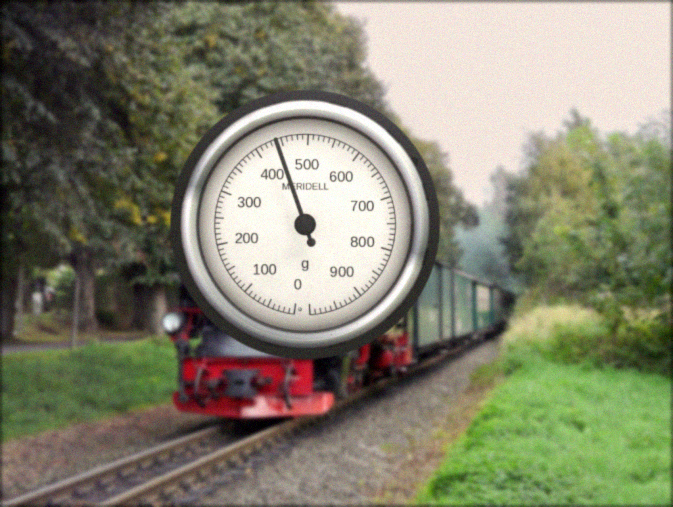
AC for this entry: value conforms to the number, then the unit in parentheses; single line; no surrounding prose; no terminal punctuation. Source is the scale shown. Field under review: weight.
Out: 440 (g)
